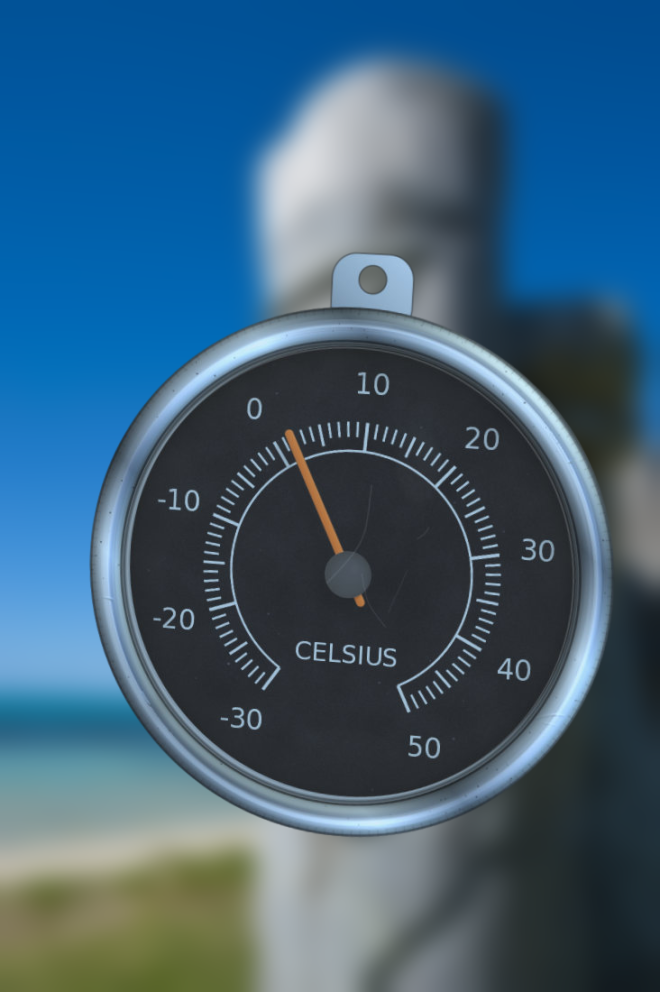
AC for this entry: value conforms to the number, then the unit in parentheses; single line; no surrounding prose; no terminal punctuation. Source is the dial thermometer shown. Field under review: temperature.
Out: 2 (°C)
